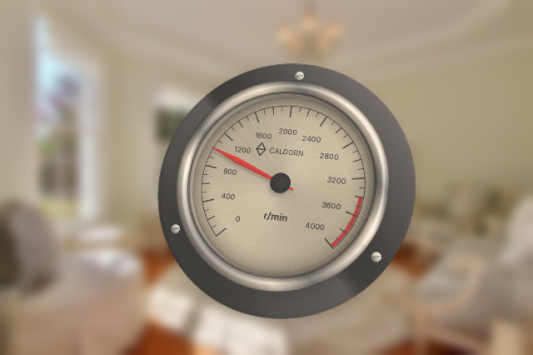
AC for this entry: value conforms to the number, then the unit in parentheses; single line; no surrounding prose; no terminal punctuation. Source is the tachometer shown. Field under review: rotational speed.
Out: 1000 (rpm)
